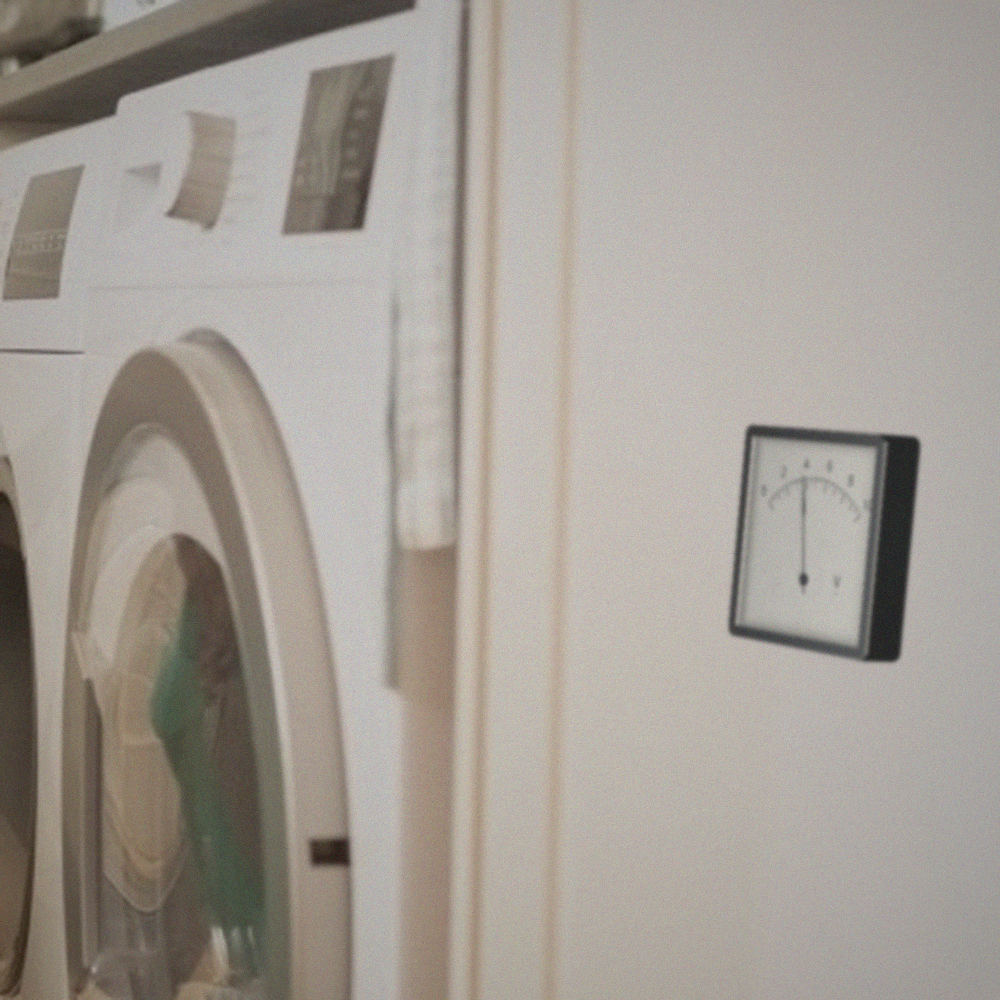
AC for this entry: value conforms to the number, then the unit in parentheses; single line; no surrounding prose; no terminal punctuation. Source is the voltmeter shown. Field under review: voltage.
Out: 4 (V)
